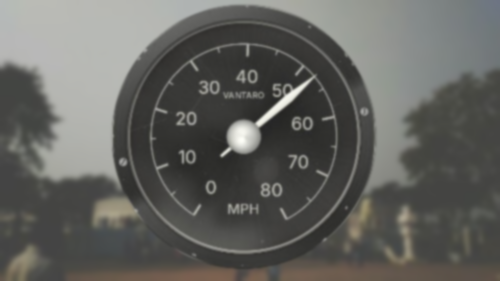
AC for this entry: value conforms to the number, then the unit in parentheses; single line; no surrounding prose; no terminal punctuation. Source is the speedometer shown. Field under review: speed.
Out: 52.5 (mph)
